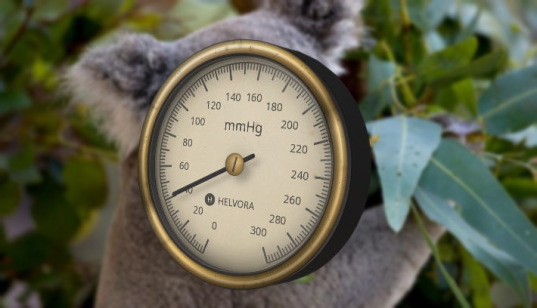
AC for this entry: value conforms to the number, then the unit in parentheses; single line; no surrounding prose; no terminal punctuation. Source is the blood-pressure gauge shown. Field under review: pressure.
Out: 40 (mmHg)
